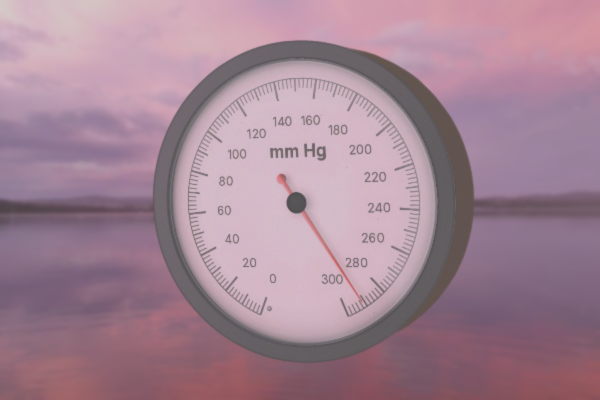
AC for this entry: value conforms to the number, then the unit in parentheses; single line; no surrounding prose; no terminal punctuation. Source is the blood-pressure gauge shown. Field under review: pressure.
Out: 290 (mmHg)
